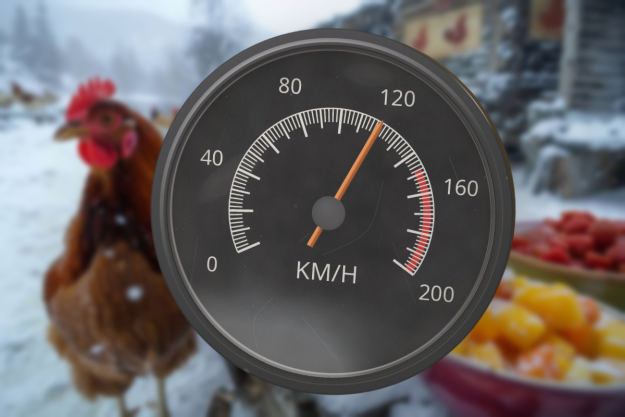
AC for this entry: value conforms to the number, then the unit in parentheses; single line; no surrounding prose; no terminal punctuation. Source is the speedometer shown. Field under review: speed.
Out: 120 (km/h)
